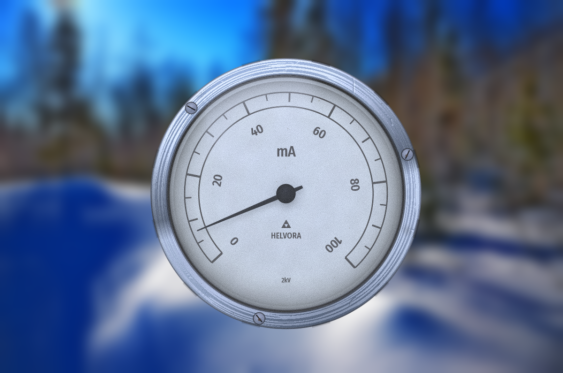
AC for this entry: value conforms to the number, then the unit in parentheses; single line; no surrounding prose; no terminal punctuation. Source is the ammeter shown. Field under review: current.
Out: 7.5 (mA)
